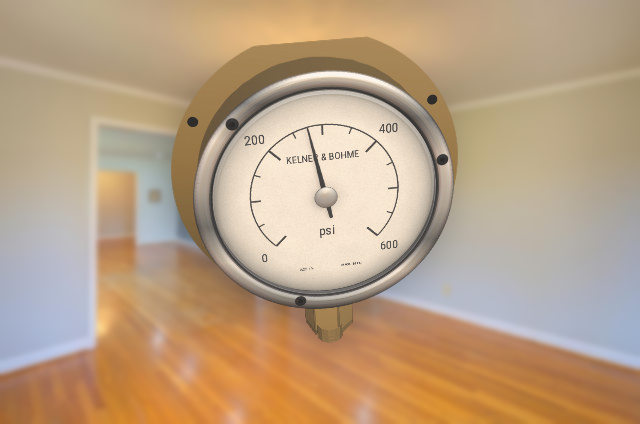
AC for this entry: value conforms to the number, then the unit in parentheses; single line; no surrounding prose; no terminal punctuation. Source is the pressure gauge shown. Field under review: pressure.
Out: 275 (psi)
